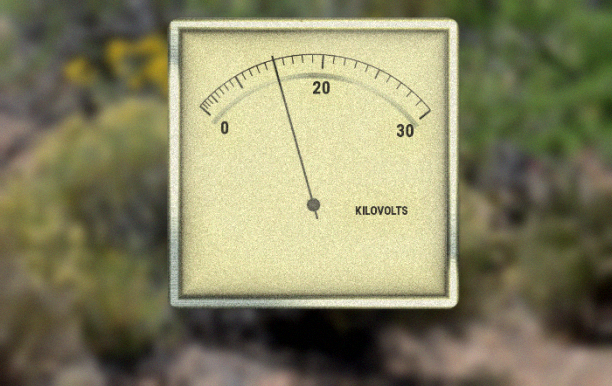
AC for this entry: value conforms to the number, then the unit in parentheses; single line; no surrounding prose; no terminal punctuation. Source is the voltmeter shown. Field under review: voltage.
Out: 15 (kV)
